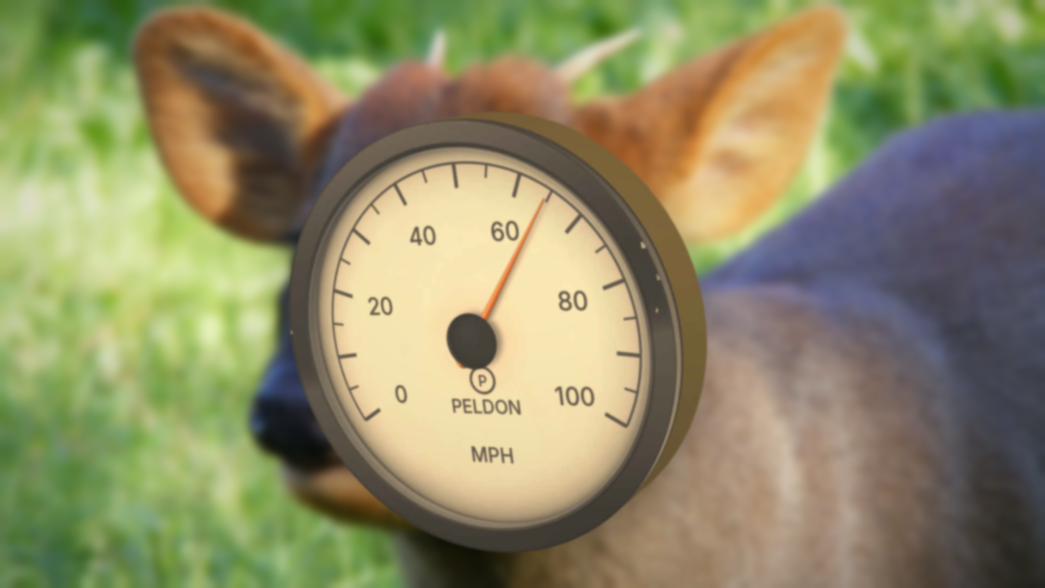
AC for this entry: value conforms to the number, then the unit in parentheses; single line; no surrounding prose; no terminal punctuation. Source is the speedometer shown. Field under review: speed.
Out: 65 (mph)
